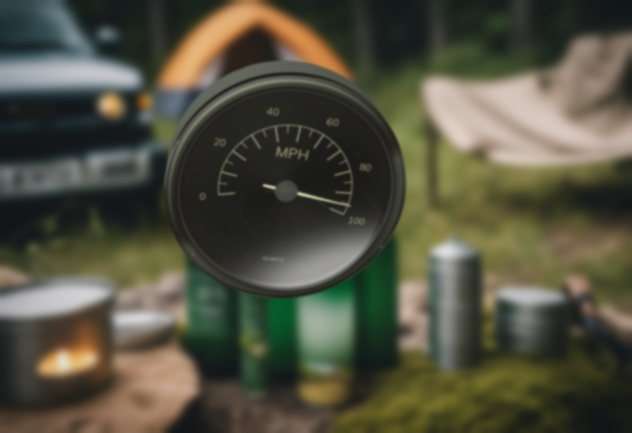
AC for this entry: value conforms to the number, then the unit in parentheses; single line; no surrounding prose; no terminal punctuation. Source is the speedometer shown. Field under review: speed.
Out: 95 (mph)
